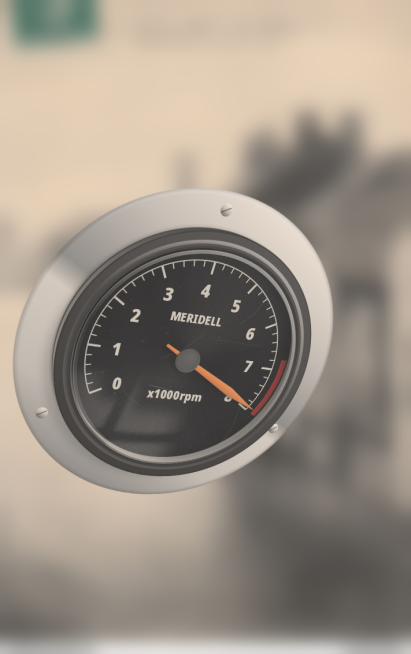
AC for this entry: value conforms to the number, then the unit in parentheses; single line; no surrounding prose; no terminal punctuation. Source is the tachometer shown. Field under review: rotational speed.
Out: 7900 (rpm)
